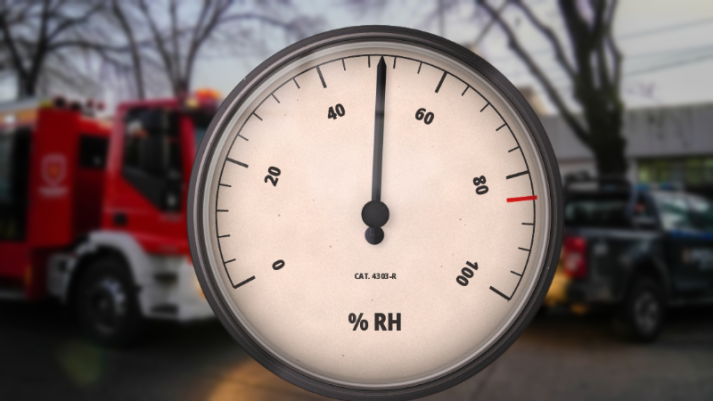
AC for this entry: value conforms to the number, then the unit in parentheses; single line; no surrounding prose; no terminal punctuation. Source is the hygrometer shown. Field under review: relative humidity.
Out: 50 (%)
